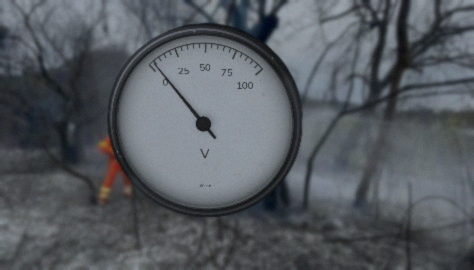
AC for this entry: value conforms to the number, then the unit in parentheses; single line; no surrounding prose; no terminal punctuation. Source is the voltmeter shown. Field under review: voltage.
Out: 5 (V)
